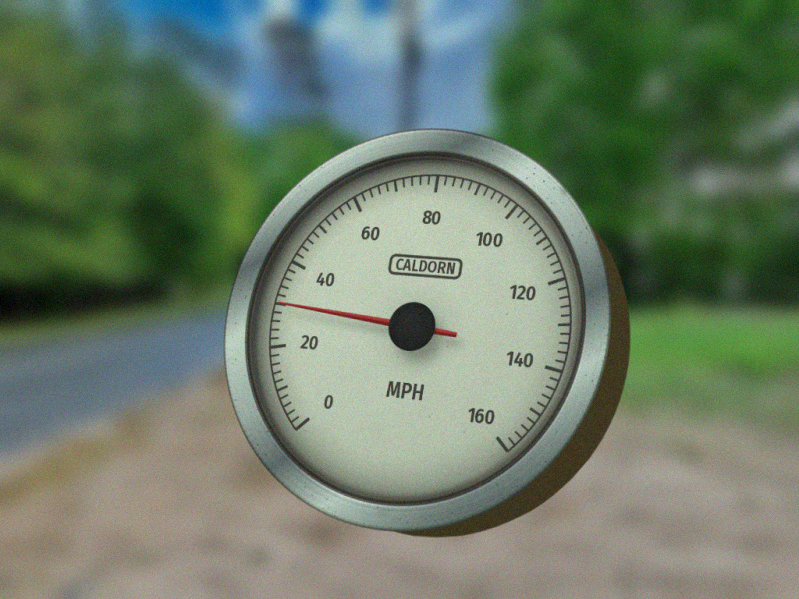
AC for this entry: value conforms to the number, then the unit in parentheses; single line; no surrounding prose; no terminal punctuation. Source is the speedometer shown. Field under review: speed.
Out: 30 (mph)
